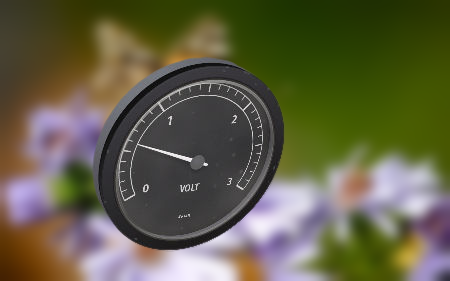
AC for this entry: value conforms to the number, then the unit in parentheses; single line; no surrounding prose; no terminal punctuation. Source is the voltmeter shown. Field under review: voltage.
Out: 0.6 (V)
